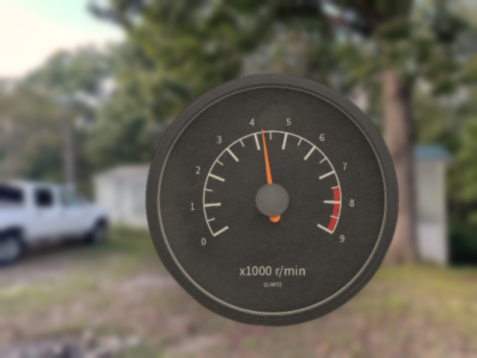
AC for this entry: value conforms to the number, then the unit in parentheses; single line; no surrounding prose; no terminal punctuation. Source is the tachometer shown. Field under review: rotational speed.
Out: 4250 (rpm)
